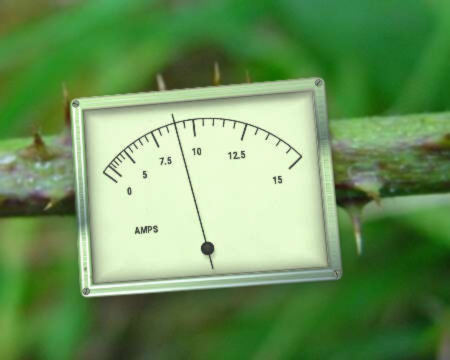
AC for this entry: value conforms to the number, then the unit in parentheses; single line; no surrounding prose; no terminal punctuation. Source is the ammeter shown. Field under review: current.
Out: 9 (A)
